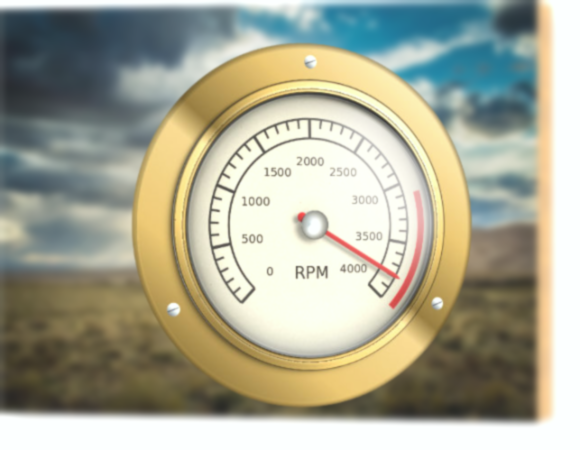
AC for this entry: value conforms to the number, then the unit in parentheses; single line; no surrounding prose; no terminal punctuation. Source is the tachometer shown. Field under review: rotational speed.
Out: 3800 (rpm)
